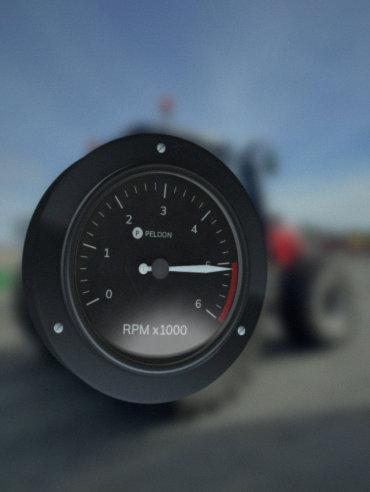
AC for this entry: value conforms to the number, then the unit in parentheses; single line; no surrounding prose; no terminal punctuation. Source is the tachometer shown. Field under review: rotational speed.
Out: 5100 (rpm)
